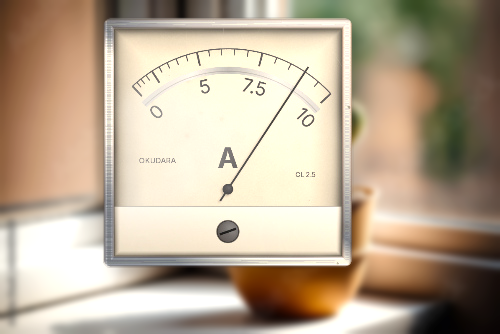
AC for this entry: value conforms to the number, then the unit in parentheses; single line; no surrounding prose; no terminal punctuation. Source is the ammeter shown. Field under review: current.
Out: 9 (A)
